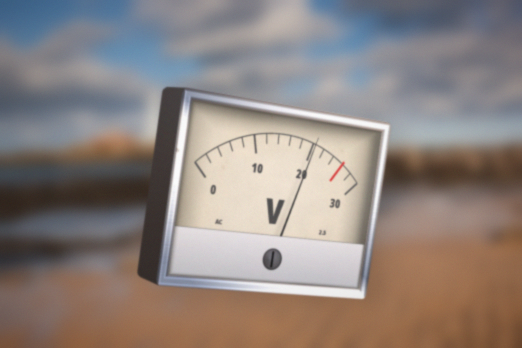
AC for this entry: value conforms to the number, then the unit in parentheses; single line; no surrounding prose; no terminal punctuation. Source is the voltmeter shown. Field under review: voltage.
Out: 20 (V)
